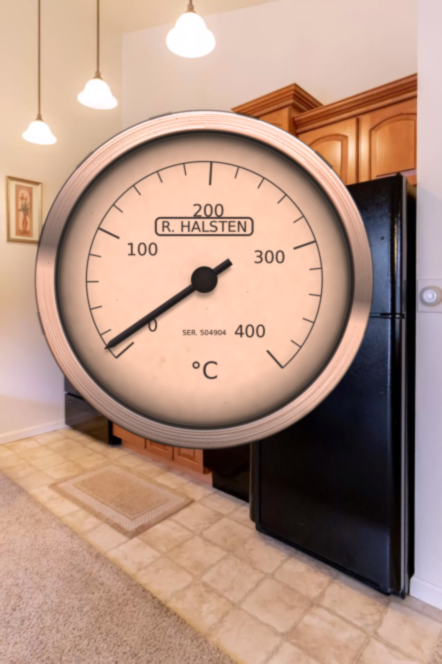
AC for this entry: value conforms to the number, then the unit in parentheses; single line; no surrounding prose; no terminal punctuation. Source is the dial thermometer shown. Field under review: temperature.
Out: 10 (°C)
